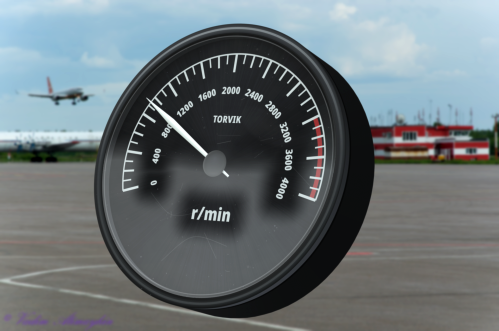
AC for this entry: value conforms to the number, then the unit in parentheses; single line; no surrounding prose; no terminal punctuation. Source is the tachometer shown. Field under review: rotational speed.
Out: 950 (rpm)
